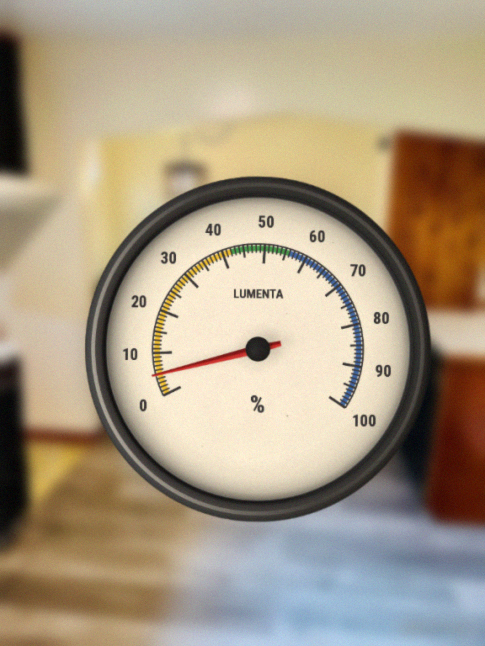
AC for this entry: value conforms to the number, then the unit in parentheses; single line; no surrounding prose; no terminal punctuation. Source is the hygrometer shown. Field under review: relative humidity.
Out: 5 (%)
